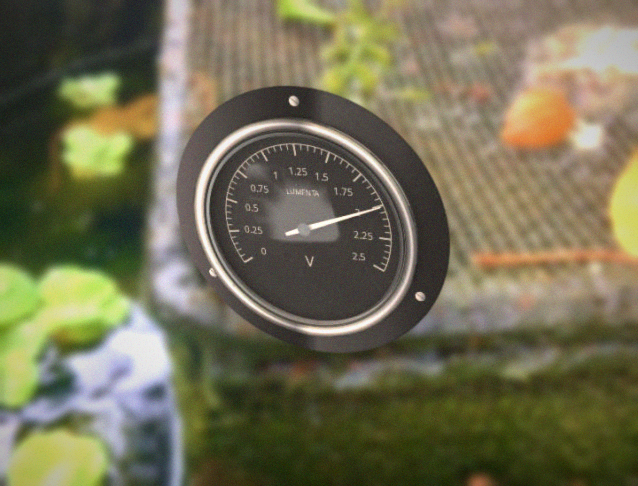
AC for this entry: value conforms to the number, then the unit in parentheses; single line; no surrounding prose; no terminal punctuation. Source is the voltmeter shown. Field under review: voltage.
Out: 2 (V)
